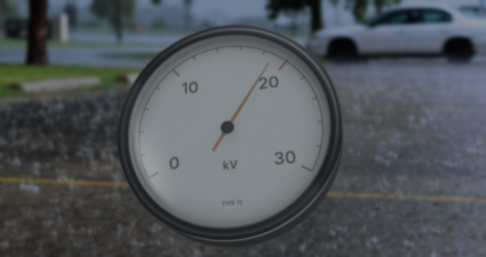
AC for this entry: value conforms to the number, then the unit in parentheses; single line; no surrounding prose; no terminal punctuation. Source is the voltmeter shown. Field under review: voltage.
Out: 19 (kV)
